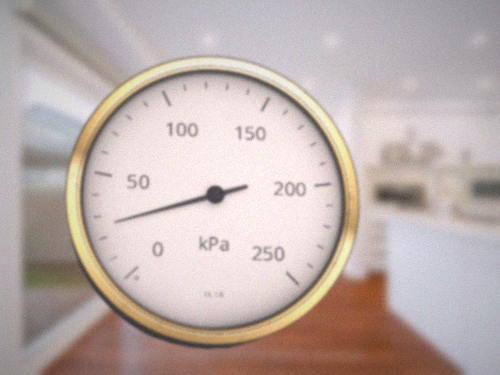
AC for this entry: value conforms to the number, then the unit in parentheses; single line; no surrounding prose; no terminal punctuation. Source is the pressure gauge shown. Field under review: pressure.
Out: 25 (kPa)
